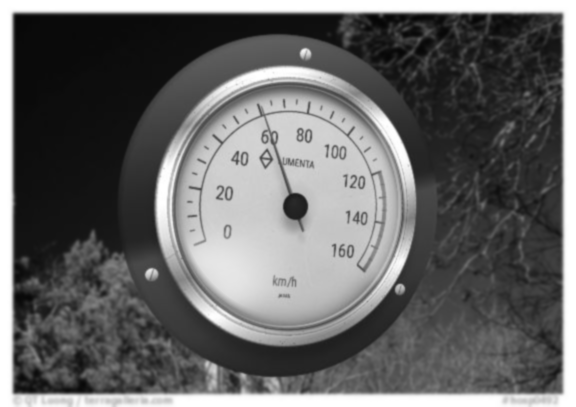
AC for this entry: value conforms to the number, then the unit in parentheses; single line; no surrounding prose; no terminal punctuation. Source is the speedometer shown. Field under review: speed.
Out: 60 (km/h)
